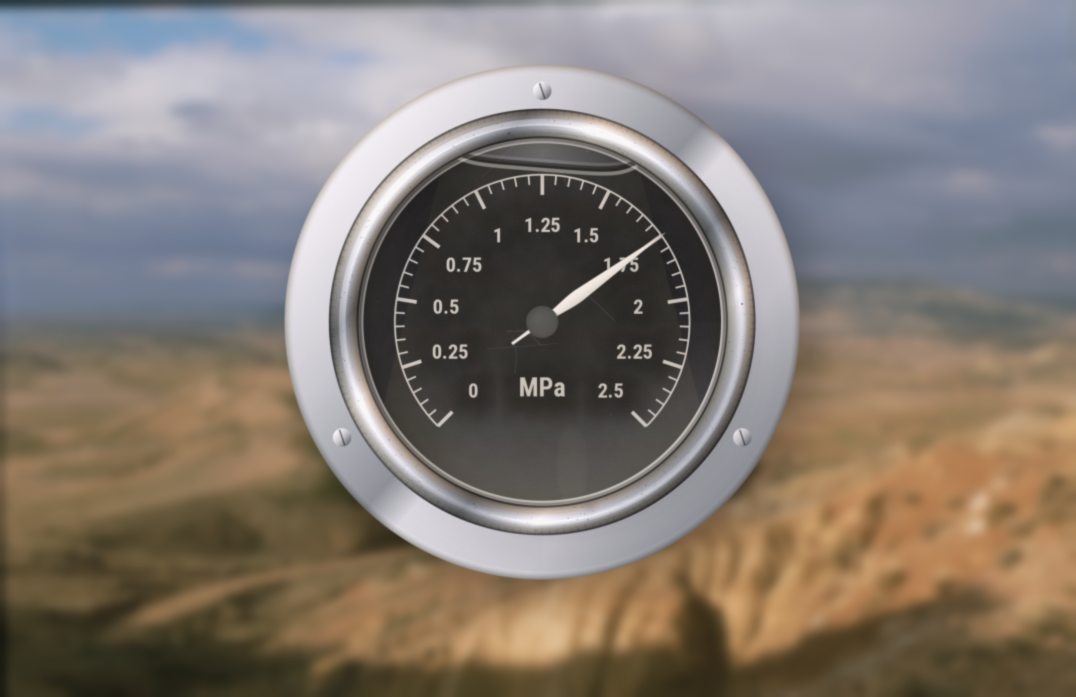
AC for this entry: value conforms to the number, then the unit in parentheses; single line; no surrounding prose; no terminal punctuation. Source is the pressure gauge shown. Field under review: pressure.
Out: 1.75 (MPa)
